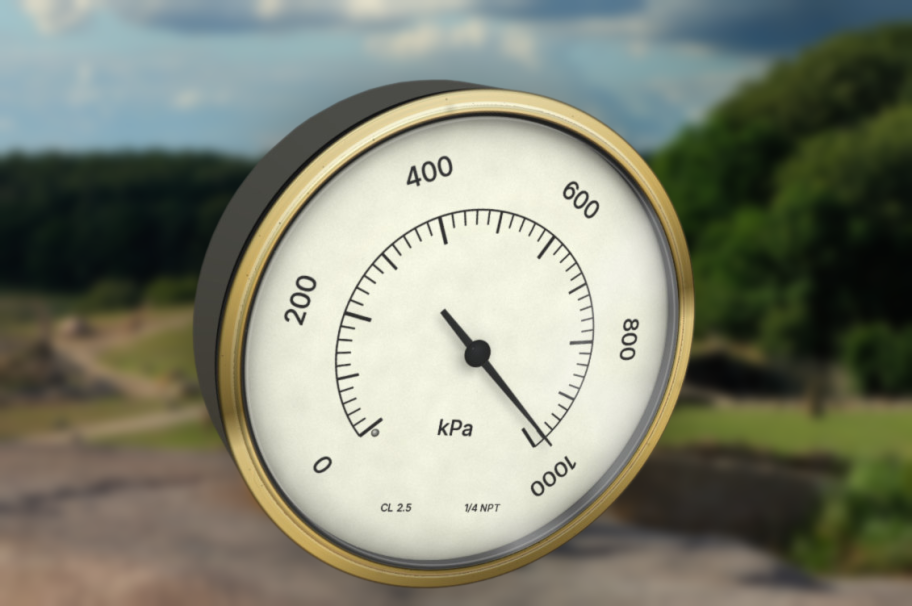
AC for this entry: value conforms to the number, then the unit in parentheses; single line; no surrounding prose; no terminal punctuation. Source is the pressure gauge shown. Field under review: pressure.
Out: 980 (kPa)
